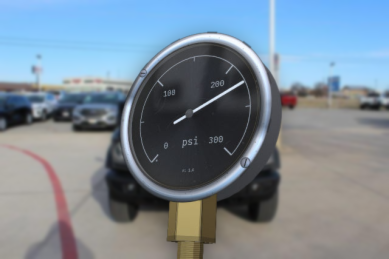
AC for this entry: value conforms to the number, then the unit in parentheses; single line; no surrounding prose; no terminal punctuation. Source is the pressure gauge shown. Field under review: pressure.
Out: 225 (psi)
